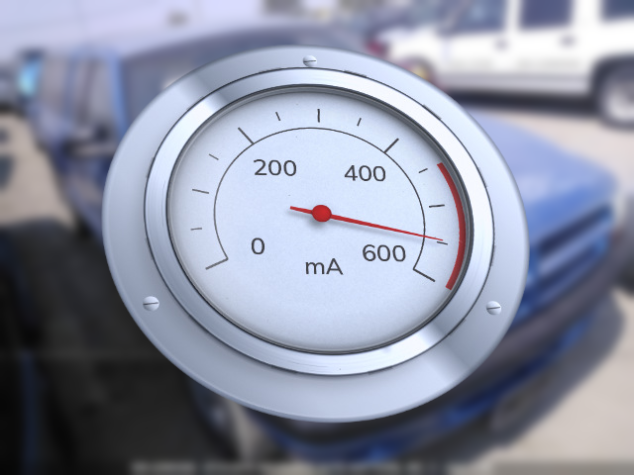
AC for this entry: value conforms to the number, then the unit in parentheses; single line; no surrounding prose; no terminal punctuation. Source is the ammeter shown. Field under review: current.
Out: 550 (mA)
